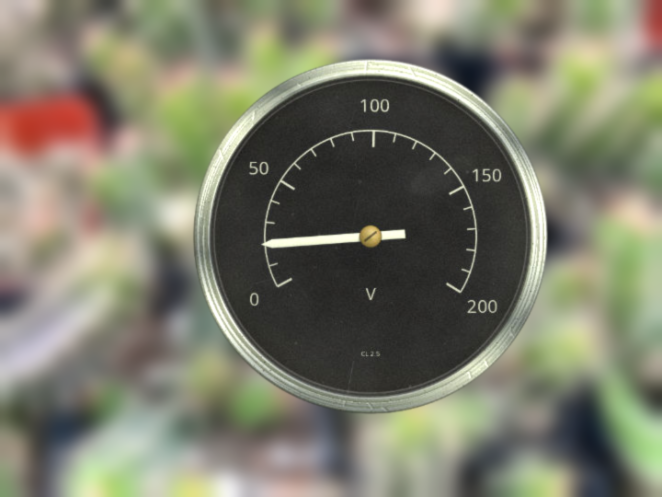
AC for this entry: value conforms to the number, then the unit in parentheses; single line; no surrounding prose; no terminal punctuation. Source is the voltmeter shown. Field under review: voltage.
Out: 20 (V)
